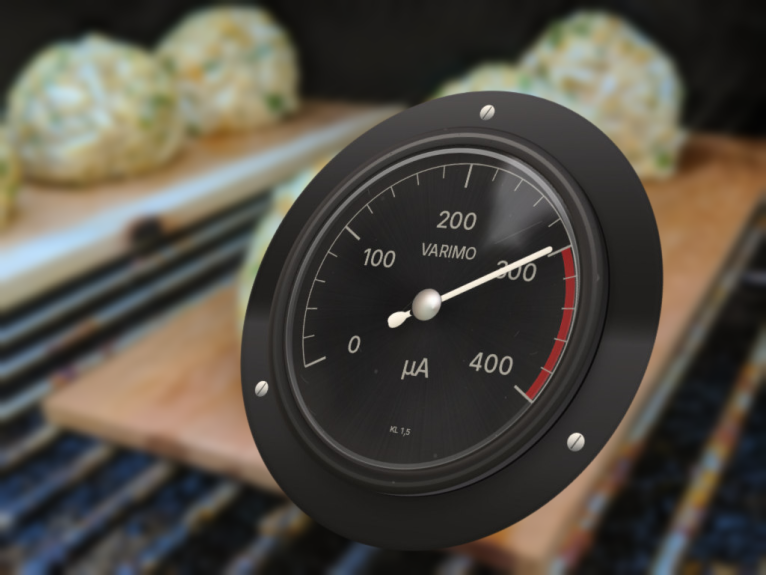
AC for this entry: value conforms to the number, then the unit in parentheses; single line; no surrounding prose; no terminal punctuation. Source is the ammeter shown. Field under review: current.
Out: 300 (µA)
